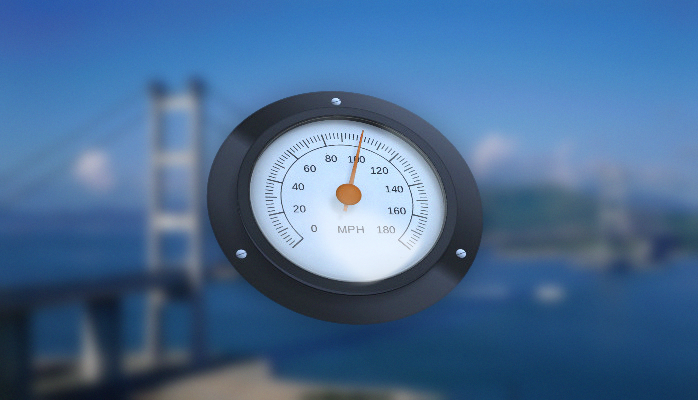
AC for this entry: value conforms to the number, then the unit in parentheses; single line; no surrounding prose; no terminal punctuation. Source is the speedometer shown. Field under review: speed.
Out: 100 (mph)
